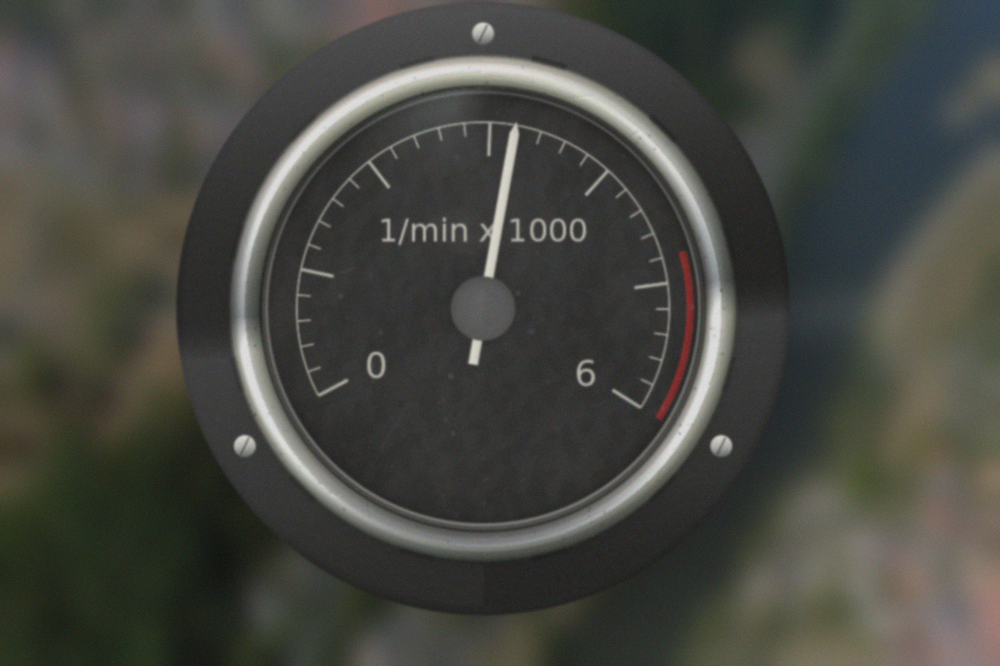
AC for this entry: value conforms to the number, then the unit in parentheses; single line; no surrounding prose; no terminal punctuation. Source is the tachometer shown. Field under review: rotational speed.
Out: 3200 (rpm)
